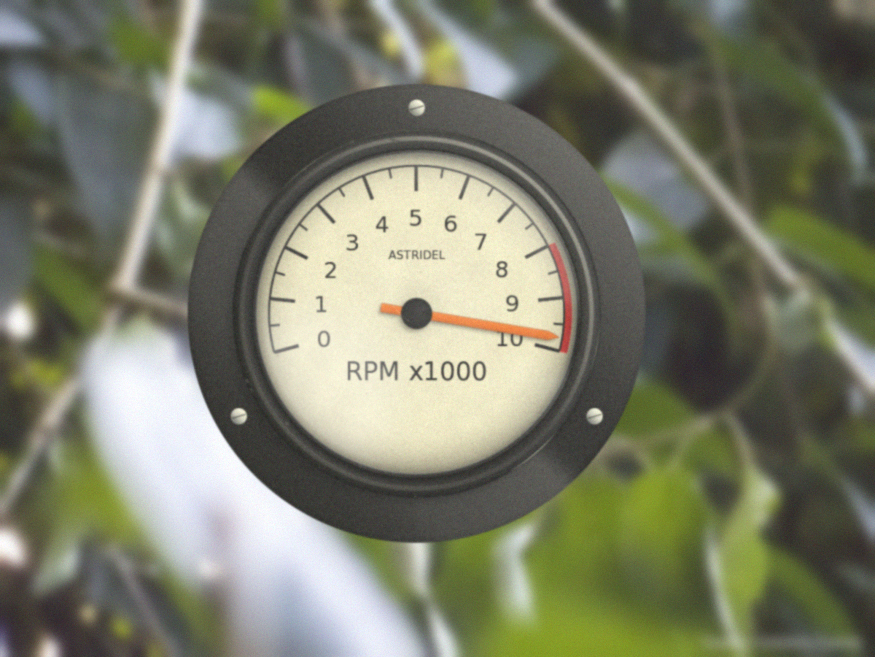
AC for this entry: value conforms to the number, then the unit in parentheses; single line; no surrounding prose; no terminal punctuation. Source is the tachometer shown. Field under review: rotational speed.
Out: 9750 (rpm)
